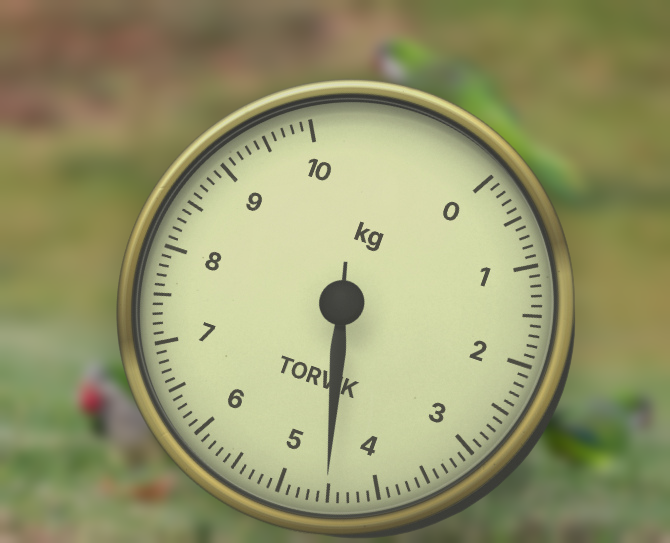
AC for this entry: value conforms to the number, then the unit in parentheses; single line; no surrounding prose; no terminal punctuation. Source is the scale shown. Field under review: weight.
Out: 4.5 (kg)
